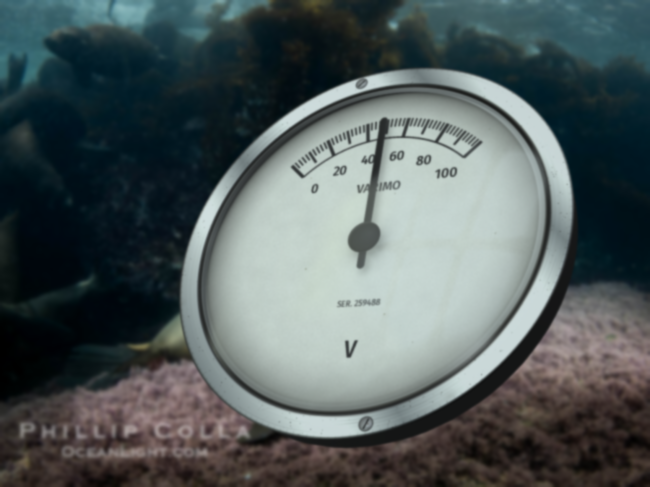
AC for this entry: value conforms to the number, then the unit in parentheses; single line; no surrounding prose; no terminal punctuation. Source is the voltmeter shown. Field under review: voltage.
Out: 50 (V)
